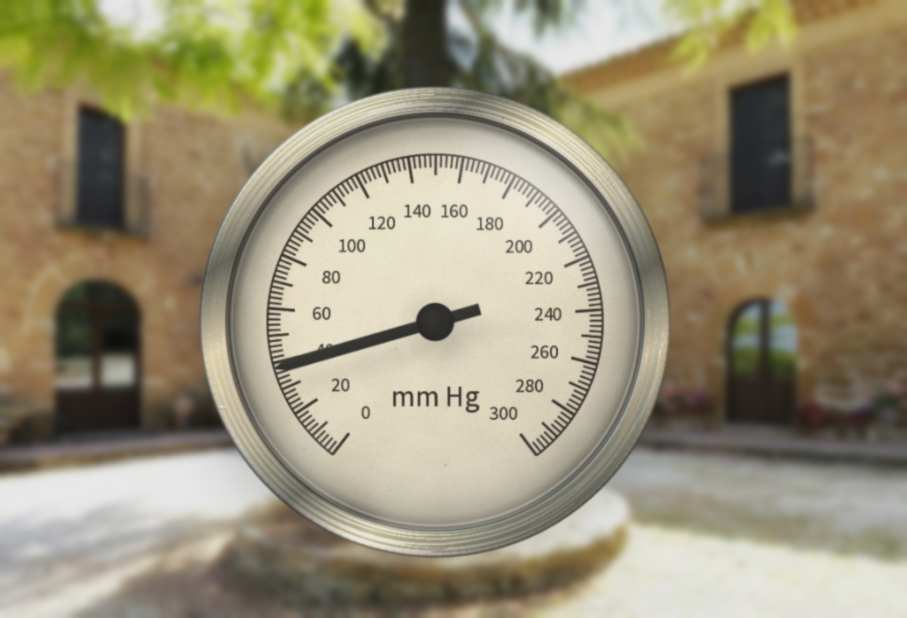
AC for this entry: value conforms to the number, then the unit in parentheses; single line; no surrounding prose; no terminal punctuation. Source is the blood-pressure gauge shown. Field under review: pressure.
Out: 38 (mmHg)
